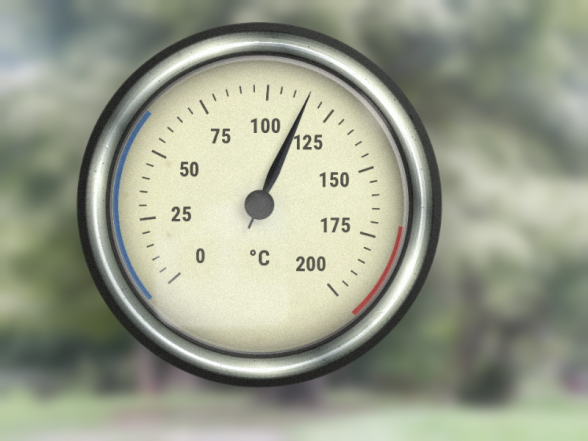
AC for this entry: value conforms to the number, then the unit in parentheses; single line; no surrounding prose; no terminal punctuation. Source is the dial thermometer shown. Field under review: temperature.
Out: 115 (°C)
